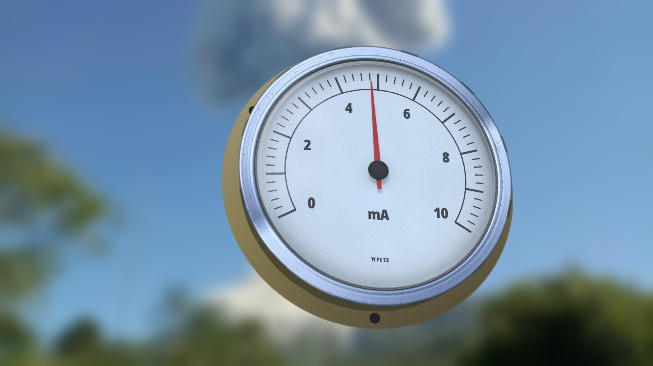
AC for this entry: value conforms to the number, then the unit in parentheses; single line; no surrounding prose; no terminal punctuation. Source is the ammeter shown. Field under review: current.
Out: 4.8 (mA)
